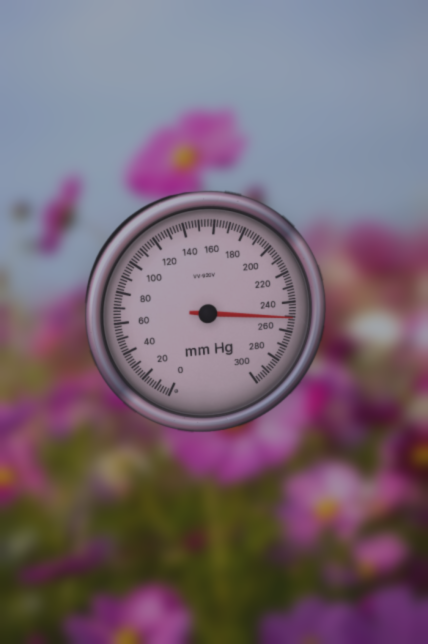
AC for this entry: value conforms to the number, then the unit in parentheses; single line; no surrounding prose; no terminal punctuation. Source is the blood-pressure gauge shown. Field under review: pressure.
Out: 250 (mmHg)
